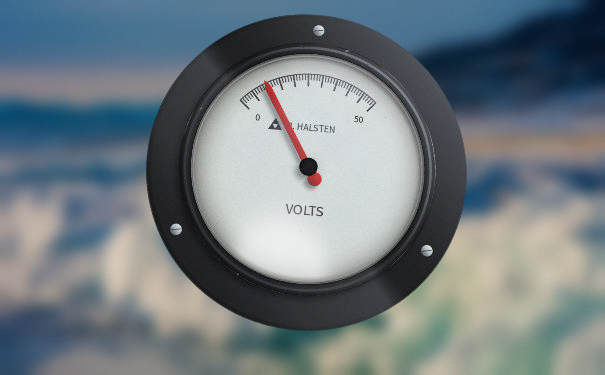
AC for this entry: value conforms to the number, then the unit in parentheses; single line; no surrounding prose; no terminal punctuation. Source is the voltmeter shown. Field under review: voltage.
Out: 10 (V)
